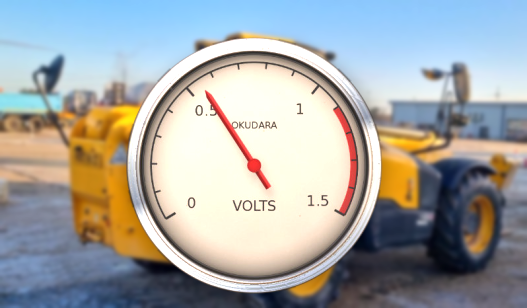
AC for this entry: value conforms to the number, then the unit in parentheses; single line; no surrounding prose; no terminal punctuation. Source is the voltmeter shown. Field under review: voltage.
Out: 0.55 (V)
